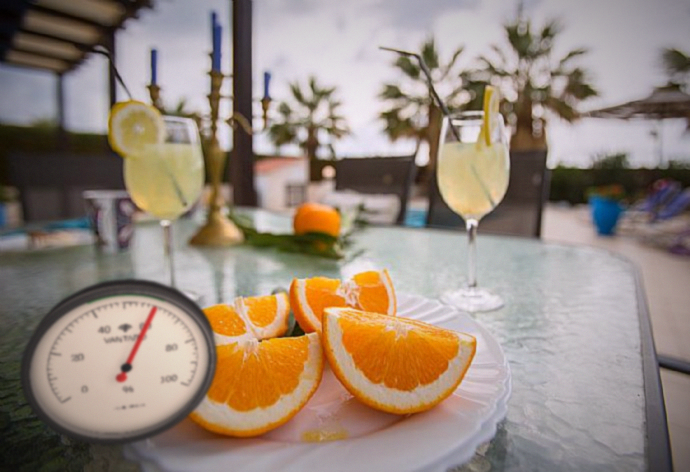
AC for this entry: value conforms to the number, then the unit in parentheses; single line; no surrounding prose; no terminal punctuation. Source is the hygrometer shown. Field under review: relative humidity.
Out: 60 (%)
